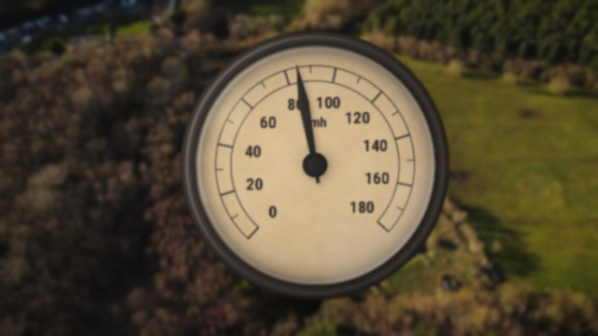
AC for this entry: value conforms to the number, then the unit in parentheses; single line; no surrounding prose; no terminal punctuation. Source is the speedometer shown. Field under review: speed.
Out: 85 (km/h)
